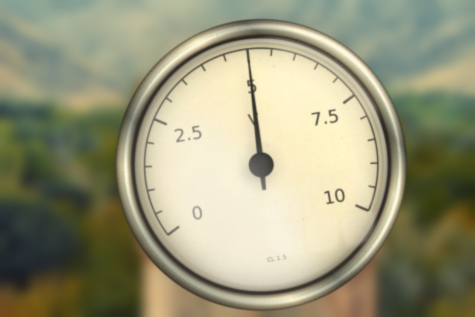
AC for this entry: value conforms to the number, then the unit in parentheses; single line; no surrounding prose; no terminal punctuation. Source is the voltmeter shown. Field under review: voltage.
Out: 5 (V)
